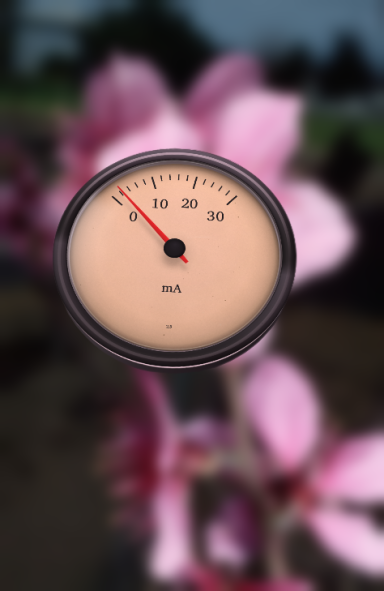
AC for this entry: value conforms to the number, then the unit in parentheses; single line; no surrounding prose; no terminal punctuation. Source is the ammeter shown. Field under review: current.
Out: 2 (mA)
